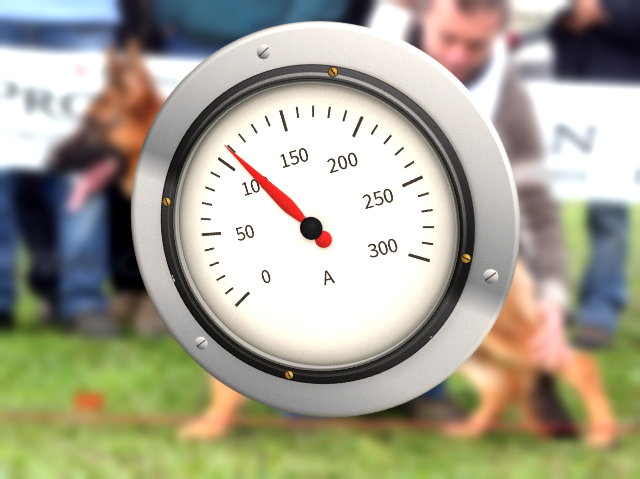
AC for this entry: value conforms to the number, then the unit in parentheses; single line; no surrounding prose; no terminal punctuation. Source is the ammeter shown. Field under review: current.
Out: 110 (A)
